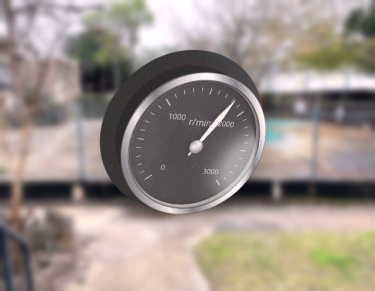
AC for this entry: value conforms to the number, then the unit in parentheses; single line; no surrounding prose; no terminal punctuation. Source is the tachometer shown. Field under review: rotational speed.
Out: 1800 (rpm)
